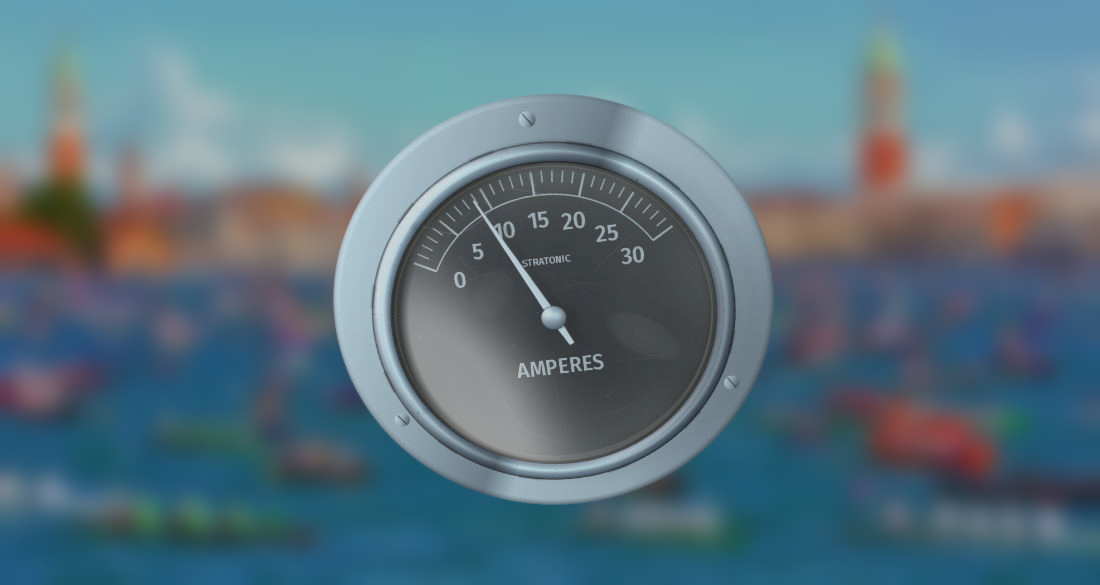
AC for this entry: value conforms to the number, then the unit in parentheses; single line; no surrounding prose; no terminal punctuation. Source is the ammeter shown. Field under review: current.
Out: 9 (A)
